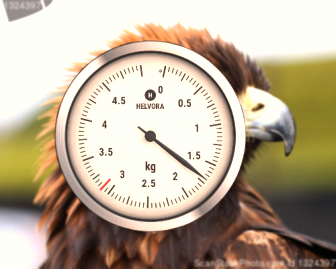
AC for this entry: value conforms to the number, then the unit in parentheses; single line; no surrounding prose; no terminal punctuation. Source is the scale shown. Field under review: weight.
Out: 1.7 (kg)
